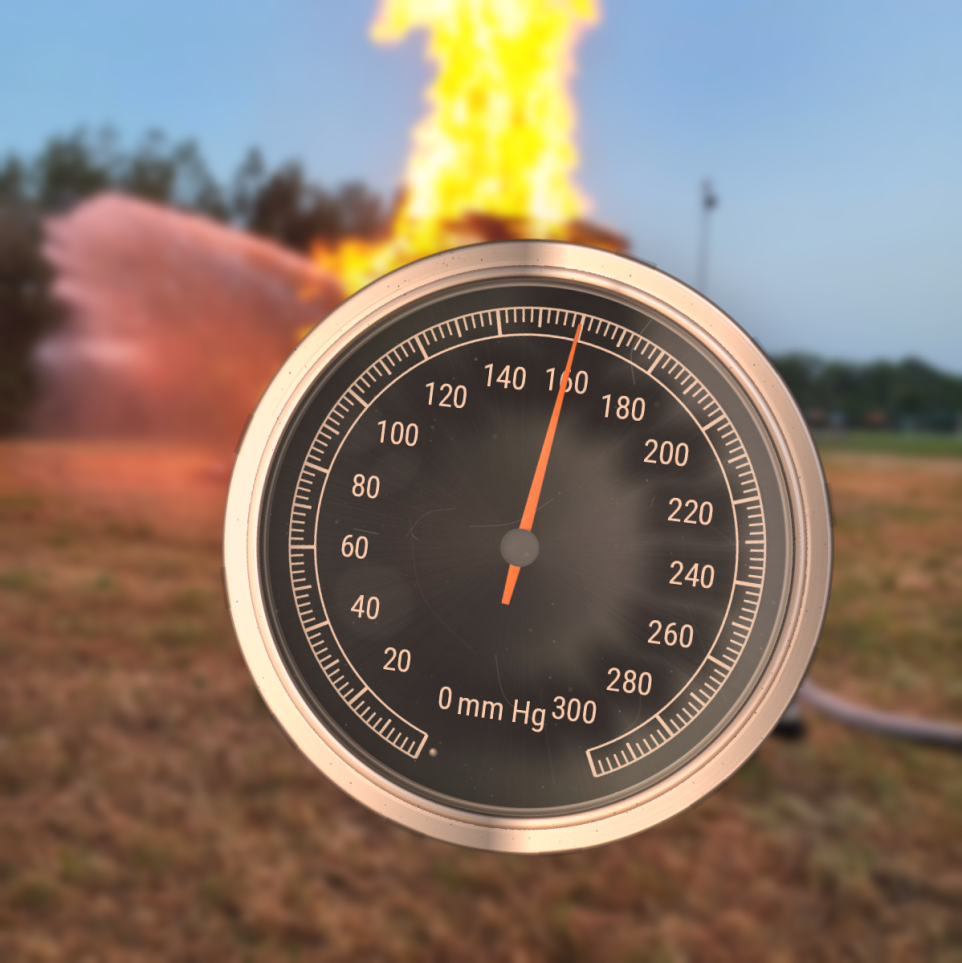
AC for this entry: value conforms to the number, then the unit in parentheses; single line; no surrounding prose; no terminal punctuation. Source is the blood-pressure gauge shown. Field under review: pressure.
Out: 160 (mmHg)
